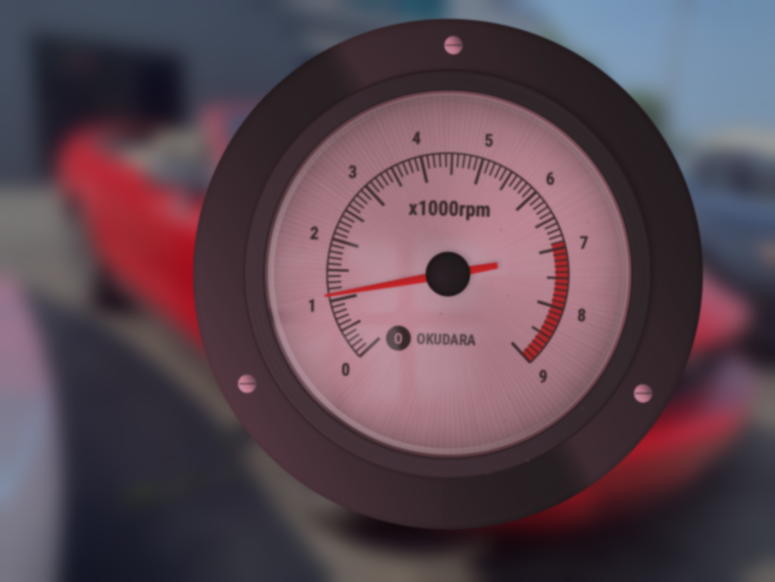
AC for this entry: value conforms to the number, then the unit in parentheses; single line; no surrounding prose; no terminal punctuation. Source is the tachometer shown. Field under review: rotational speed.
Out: 1100 (rpm)
